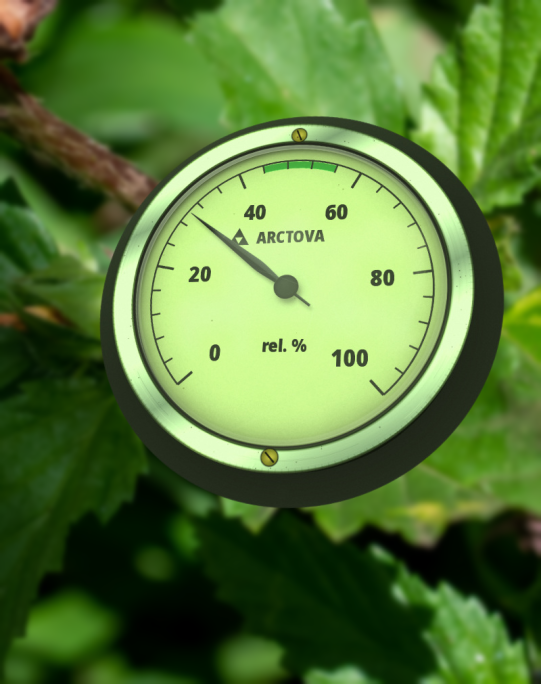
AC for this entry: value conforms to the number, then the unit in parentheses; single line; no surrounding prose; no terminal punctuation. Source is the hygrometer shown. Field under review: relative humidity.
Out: 30 (%)
